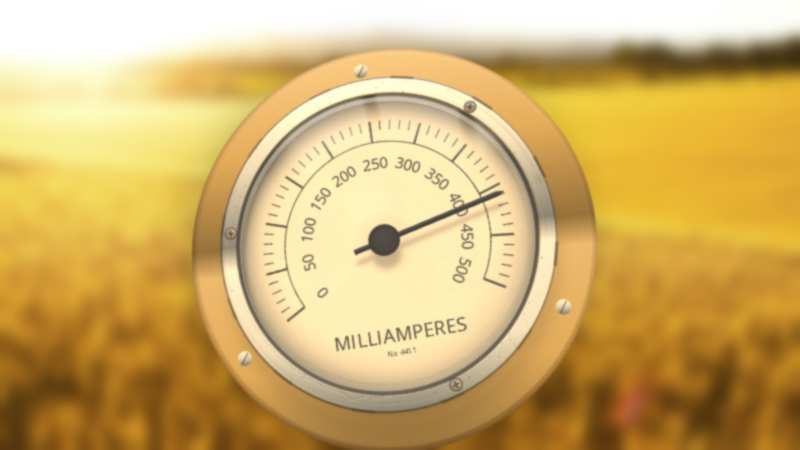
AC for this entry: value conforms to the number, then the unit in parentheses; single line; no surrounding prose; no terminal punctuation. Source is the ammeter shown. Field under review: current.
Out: 410 (mA)
